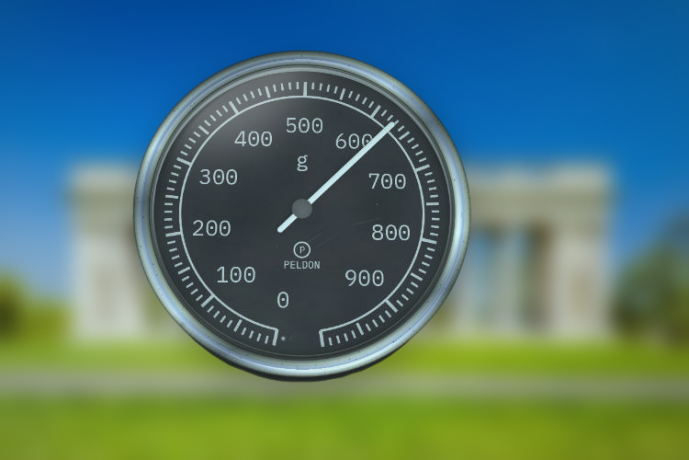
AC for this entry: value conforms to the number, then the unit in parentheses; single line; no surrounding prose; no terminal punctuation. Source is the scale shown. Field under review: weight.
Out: 630 (g)
